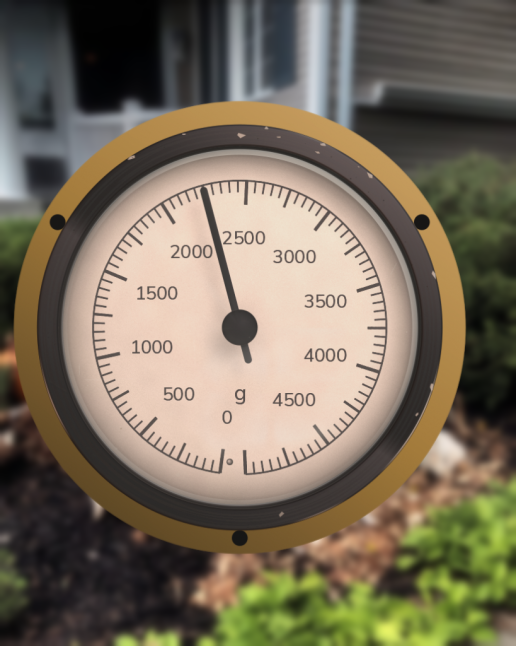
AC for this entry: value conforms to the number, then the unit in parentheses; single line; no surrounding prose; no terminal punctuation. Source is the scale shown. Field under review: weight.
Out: 2250 (g)
